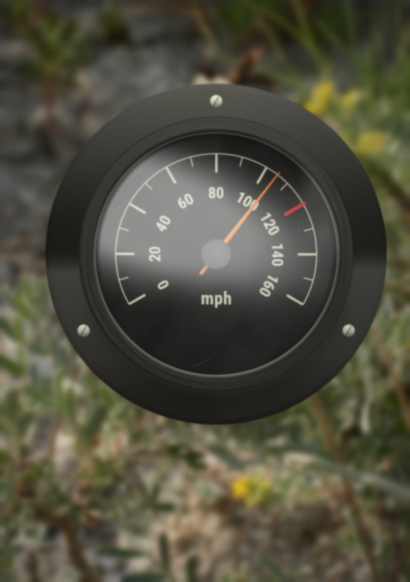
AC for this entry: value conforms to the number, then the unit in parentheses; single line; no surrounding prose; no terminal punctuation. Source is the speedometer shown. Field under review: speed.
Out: 105 (mph)
